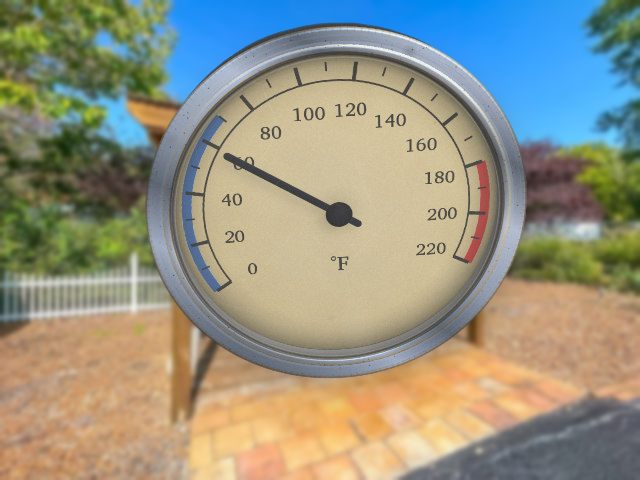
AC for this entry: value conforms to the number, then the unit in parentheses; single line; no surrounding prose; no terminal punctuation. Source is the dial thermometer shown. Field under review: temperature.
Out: 60 (°F)
